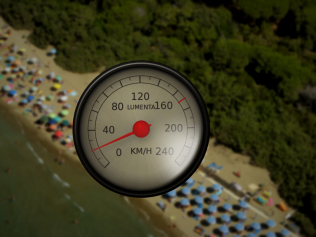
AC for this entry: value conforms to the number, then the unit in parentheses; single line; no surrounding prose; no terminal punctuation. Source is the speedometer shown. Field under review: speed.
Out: 20 (km/h)
